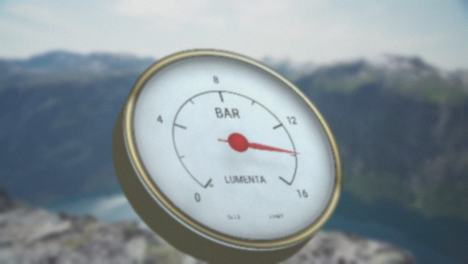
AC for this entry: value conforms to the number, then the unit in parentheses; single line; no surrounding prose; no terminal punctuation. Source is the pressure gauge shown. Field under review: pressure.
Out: 14 (bar)
